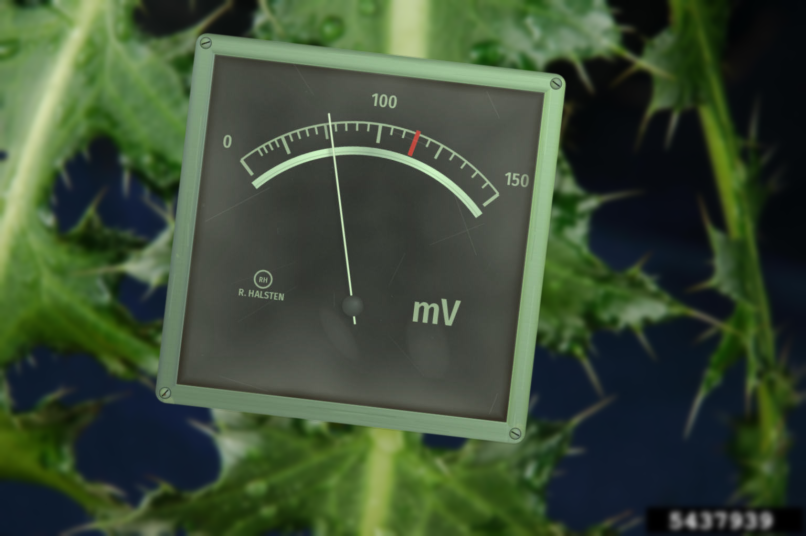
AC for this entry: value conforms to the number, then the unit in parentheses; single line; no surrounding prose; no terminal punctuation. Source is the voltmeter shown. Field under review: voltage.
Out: 77.5 (mV)
